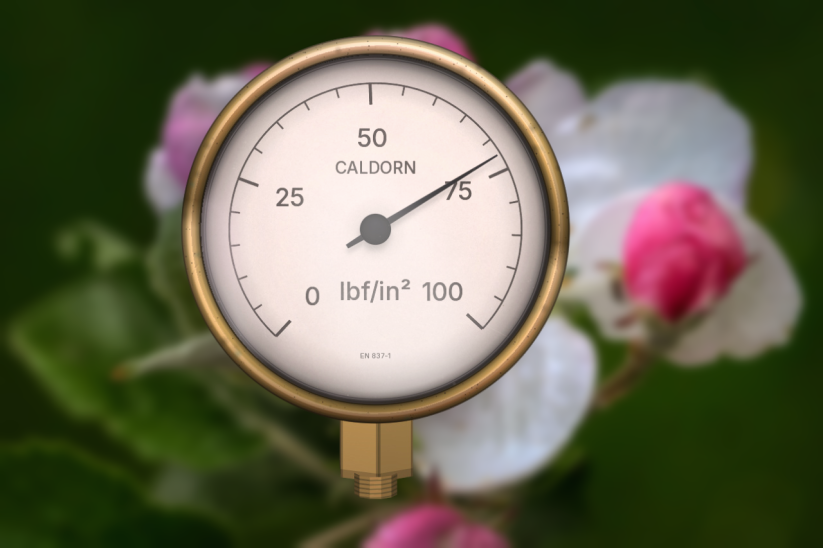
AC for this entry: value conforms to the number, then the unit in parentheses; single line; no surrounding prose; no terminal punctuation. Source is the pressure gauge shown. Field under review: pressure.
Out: 72.5 (psi)
